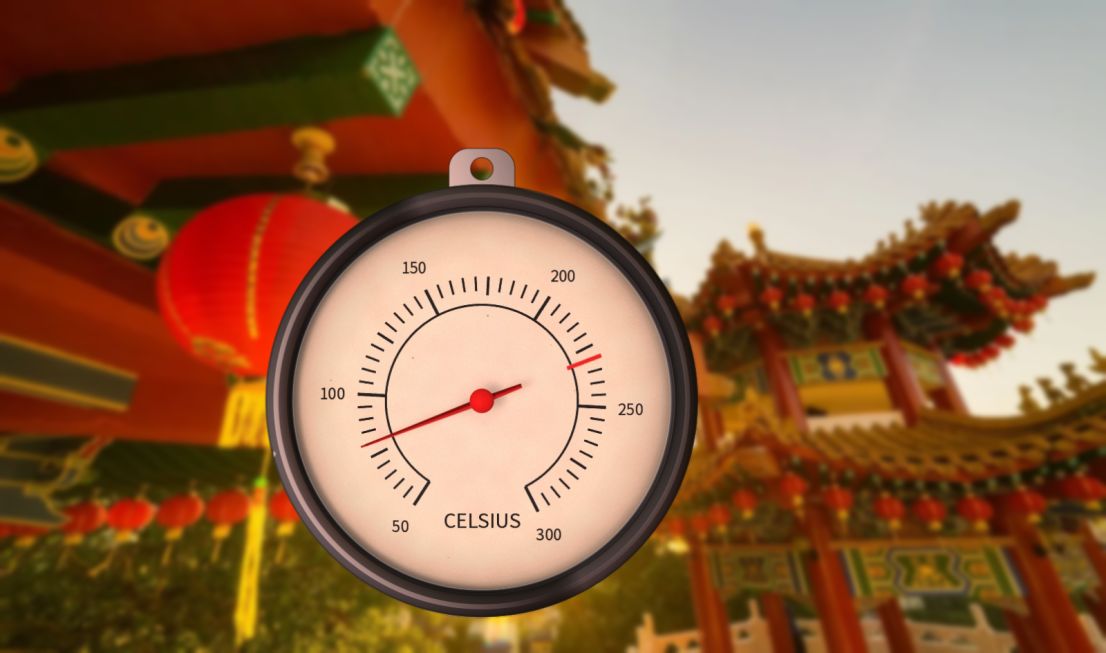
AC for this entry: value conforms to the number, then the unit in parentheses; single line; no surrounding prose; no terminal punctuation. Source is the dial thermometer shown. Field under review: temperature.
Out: 80 (°C)
